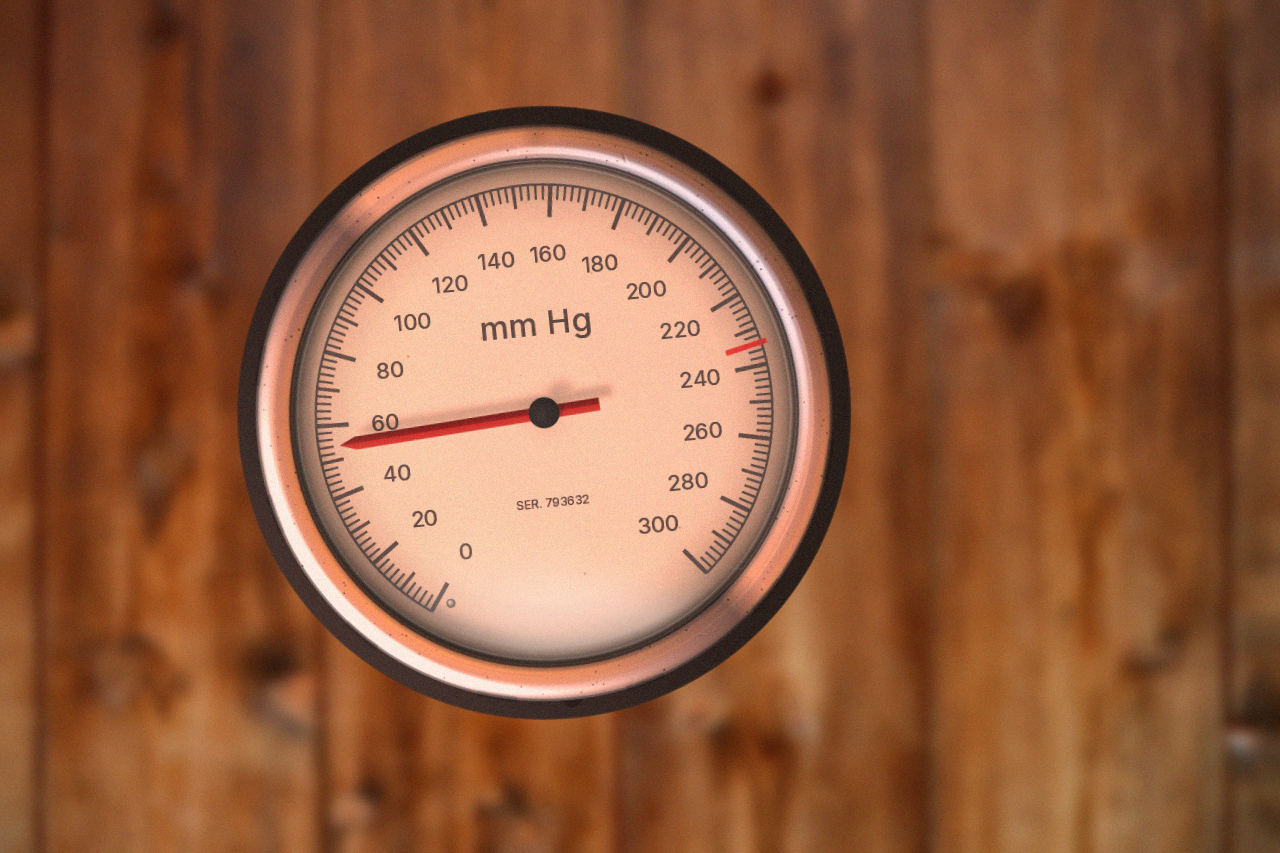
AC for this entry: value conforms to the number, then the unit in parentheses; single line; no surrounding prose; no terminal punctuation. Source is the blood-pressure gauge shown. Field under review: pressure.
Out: 54 (mmHg)
